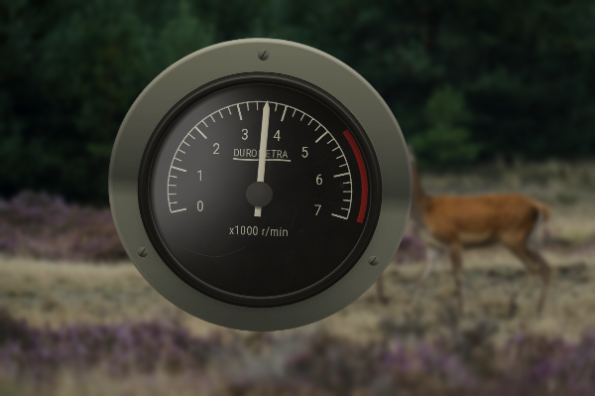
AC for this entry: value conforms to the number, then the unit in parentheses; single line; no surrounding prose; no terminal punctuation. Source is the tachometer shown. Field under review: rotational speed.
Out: 3600 (rpm)
